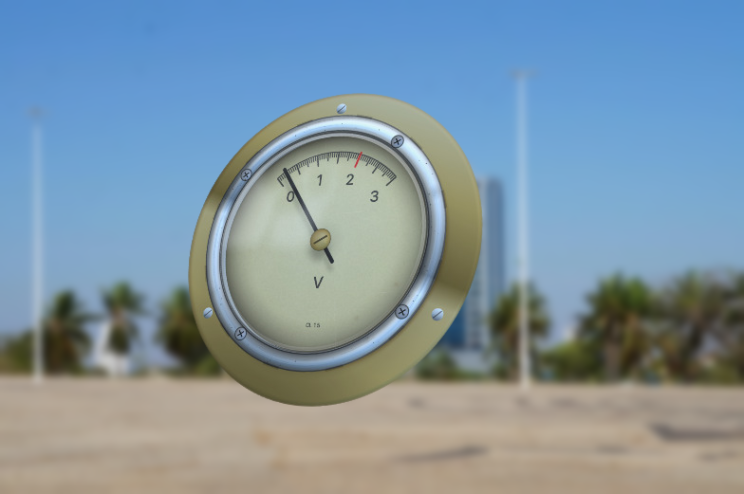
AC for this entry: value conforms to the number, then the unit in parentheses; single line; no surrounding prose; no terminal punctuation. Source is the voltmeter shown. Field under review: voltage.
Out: 0.25 (V)
